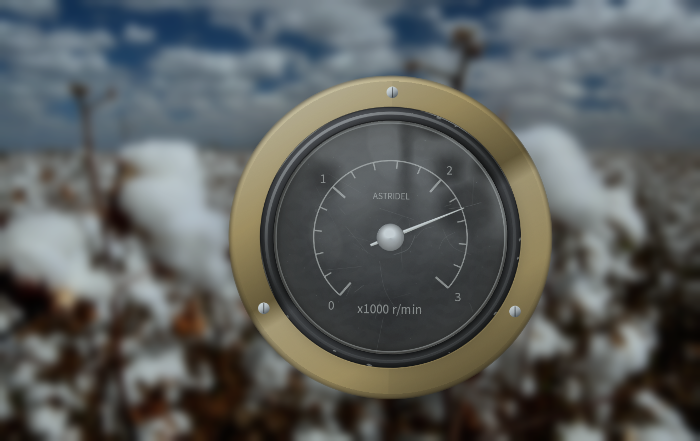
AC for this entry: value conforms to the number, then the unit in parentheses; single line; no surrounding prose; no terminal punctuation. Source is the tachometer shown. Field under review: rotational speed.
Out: 2300 (rpm)
